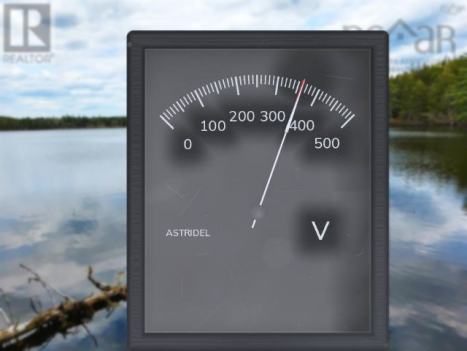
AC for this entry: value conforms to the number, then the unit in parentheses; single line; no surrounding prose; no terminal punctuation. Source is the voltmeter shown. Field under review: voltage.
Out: 360 (V)
